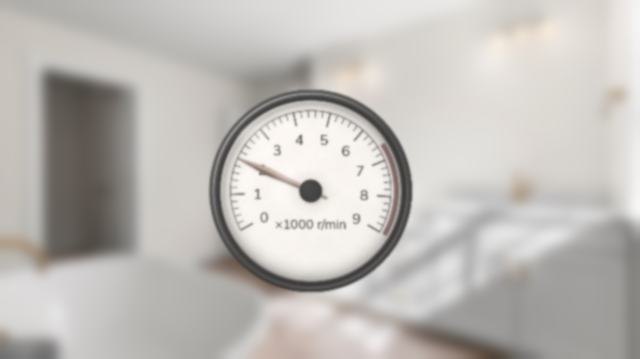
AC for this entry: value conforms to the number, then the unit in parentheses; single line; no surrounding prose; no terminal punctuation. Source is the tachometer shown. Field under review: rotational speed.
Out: 2000 (rpm)
